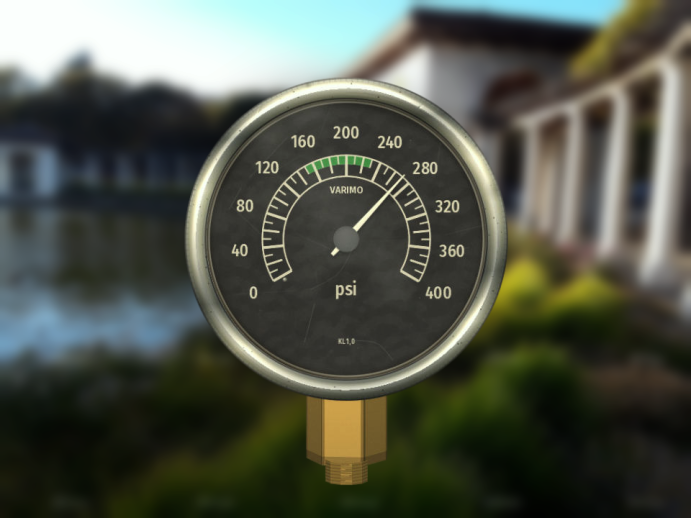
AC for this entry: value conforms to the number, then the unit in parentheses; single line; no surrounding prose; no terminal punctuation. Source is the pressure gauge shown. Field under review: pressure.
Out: 270 (psi)
